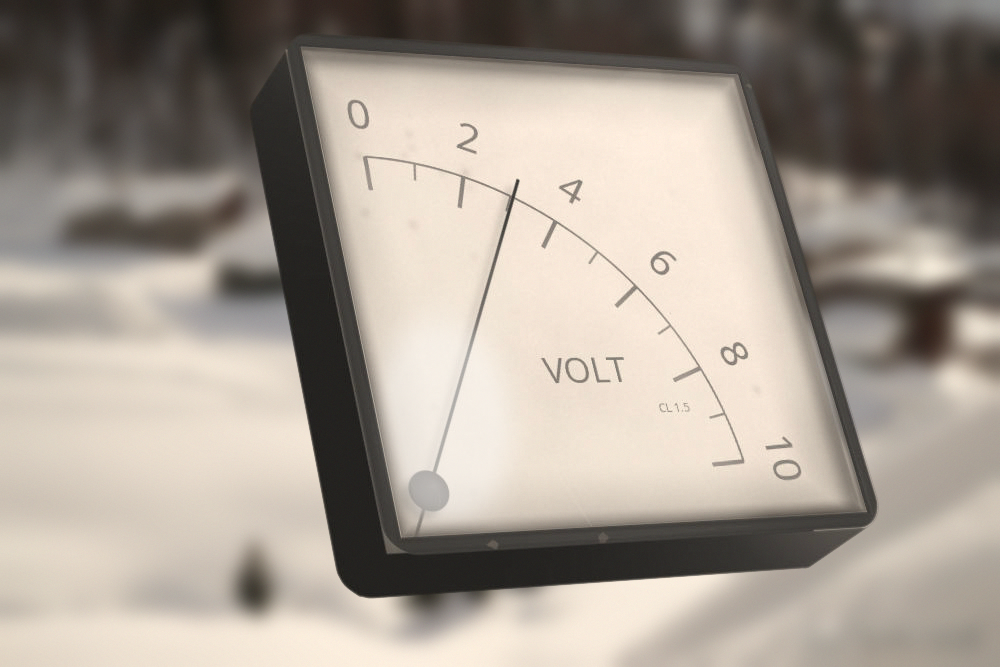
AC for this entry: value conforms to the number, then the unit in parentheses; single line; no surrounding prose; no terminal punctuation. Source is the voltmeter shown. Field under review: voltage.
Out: 3 (V)
